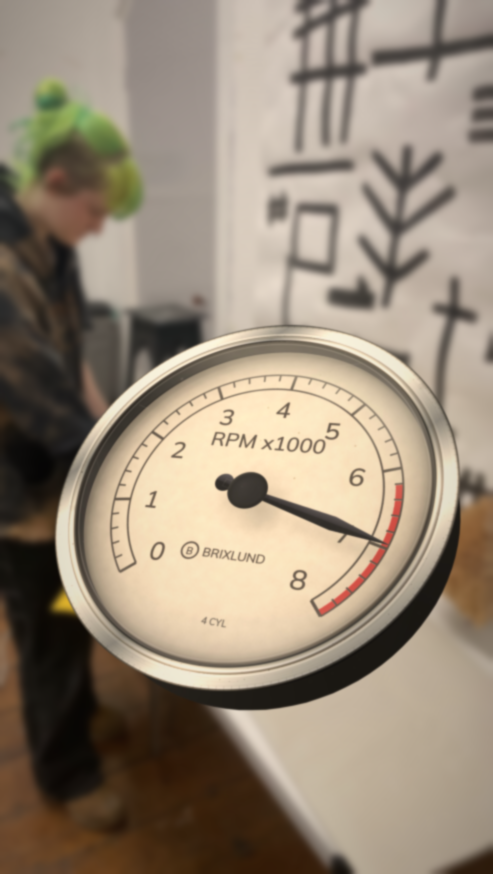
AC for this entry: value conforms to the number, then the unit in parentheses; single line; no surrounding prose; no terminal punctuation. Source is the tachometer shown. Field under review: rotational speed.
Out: 7000 (rpm)
